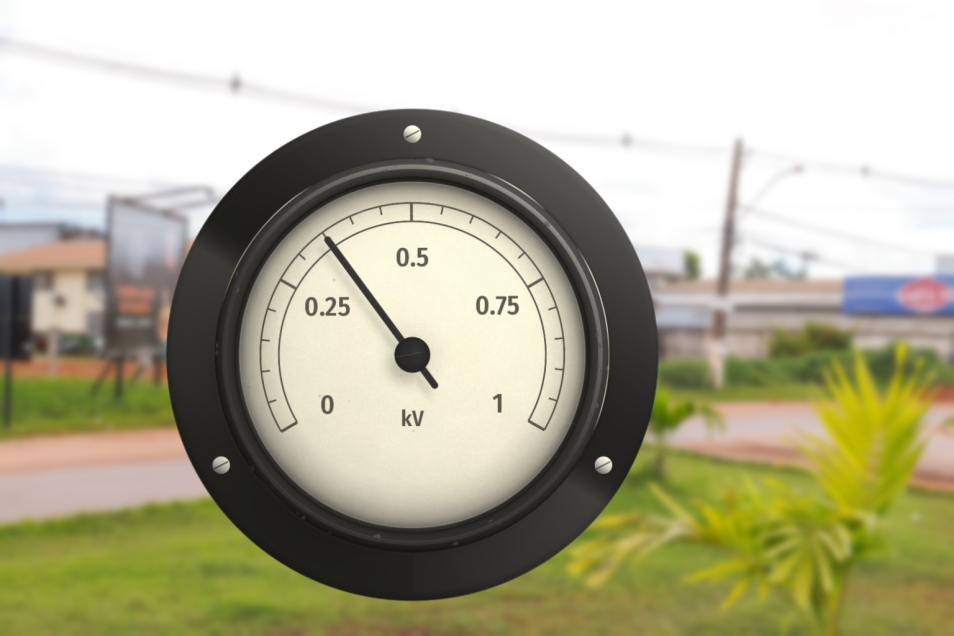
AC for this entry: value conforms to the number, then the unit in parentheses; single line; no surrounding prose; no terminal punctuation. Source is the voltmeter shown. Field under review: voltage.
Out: 0.35 (kV)
